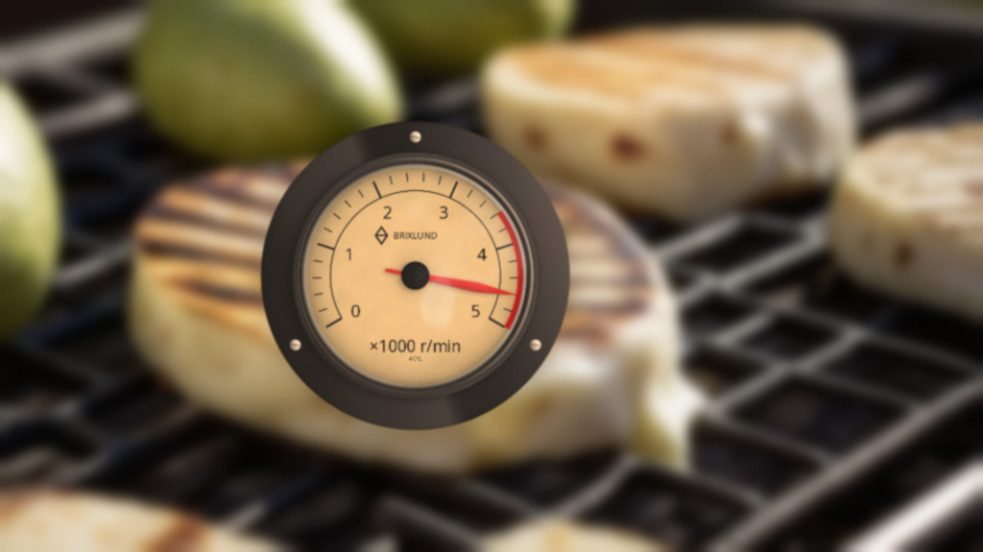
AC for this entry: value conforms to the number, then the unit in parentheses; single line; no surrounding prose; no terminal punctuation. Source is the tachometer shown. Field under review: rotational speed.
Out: 4600 (rpm)
